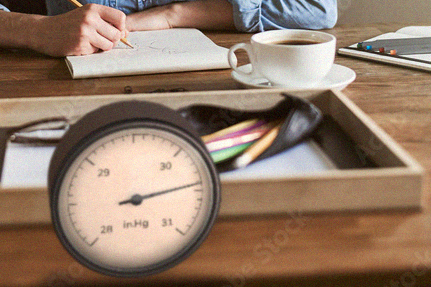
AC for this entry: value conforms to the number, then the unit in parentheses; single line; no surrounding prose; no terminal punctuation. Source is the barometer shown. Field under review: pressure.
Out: 30.4 (inHg)
